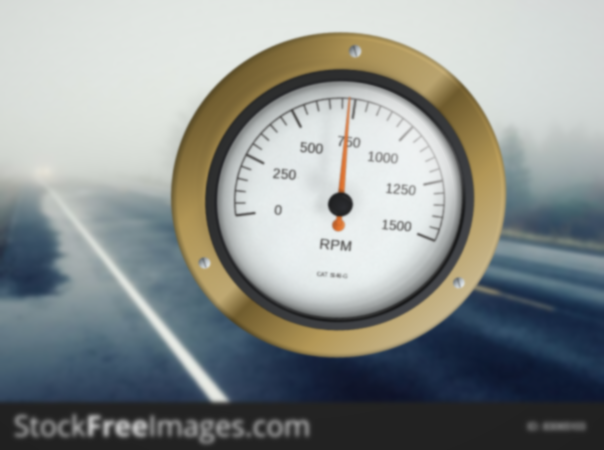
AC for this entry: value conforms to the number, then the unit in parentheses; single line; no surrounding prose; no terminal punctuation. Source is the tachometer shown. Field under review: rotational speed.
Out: 725 (rpm)
